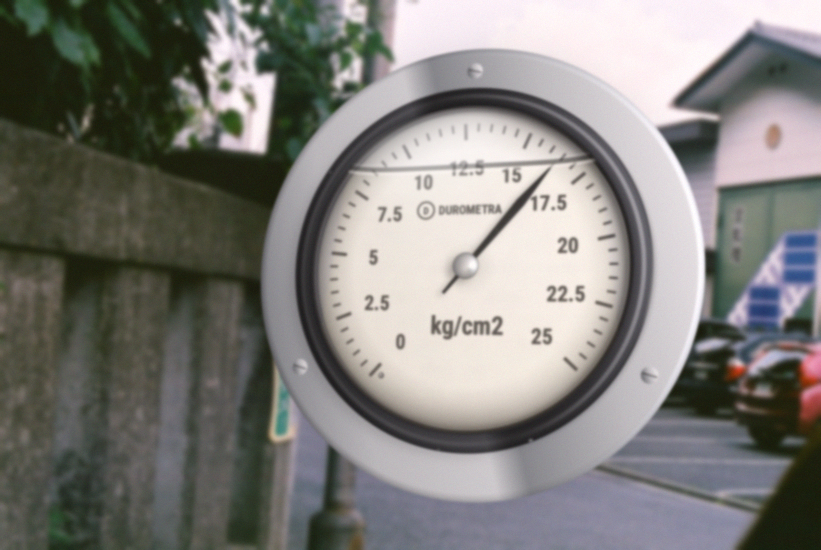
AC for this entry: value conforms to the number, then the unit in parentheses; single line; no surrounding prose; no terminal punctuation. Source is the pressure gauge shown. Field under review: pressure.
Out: 16.5 (kg/cm²)
